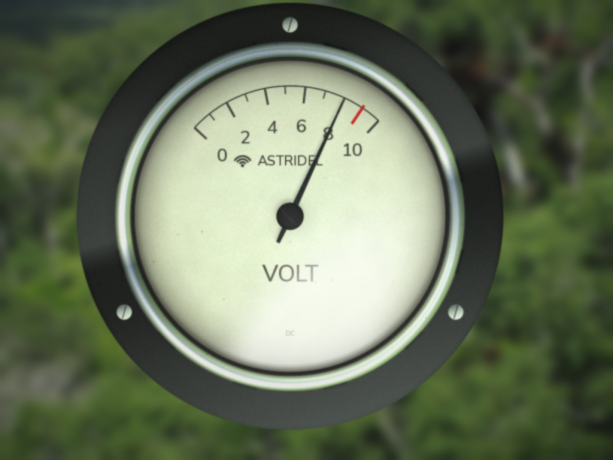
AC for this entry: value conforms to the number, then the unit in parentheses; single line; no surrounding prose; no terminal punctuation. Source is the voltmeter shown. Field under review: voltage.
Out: 8 (V)
